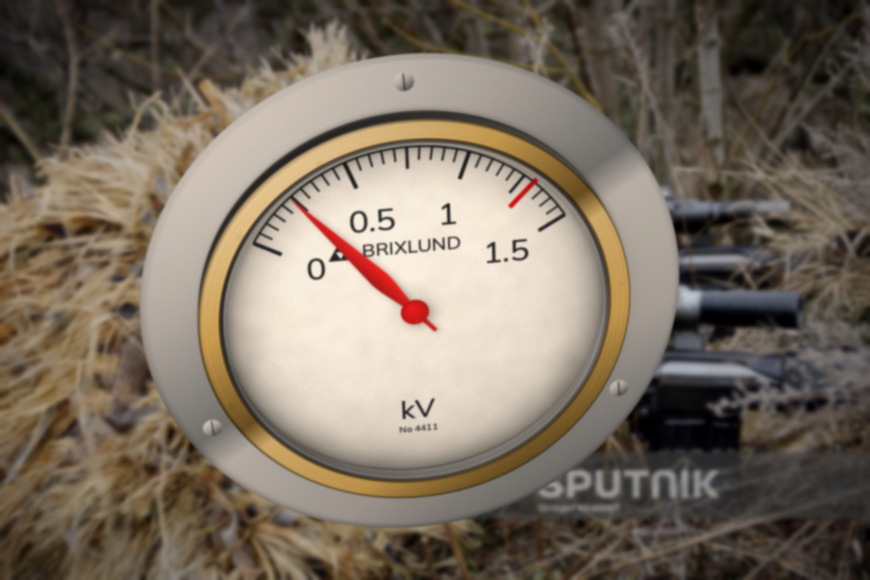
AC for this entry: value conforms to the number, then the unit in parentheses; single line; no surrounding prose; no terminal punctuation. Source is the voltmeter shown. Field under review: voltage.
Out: 0.25 (kV)
